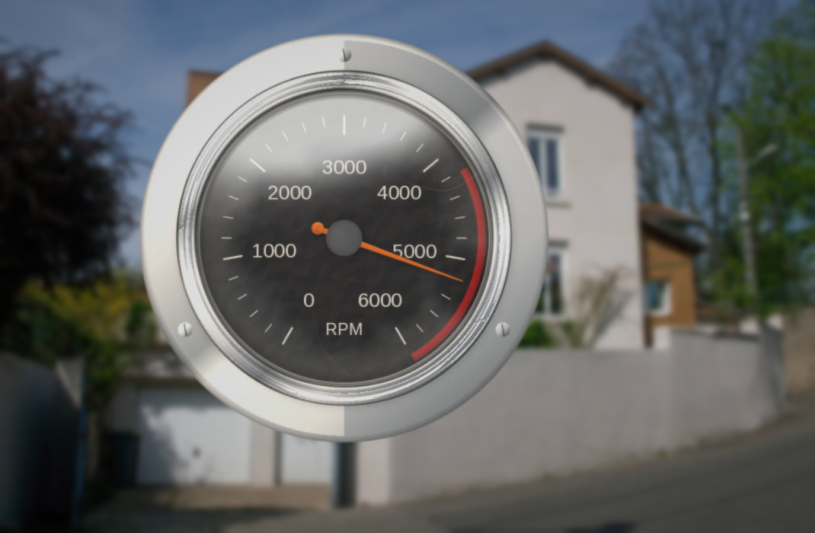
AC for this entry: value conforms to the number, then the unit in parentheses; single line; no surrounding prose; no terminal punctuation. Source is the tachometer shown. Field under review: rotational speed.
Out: 5200 (rpm)
